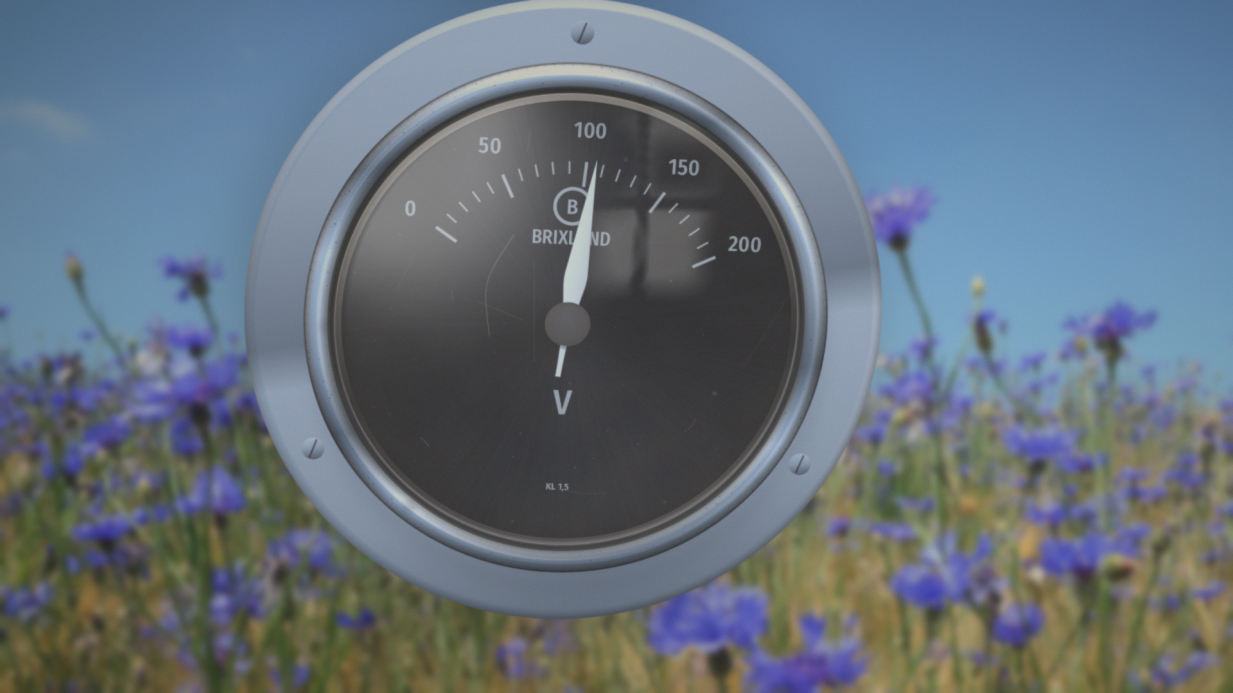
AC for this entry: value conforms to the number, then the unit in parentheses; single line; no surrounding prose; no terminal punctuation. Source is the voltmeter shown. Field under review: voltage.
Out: 105 (V)
